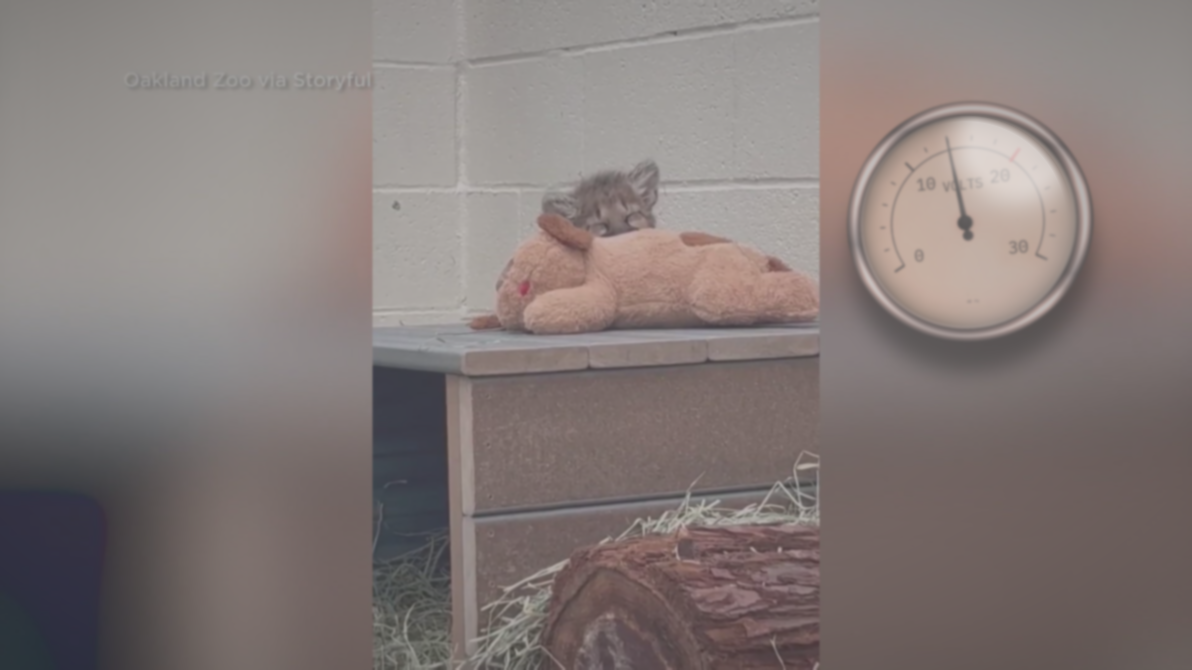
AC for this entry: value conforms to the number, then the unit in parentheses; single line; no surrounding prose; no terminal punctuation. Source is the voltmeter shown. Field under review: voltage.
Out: 14 (V)
